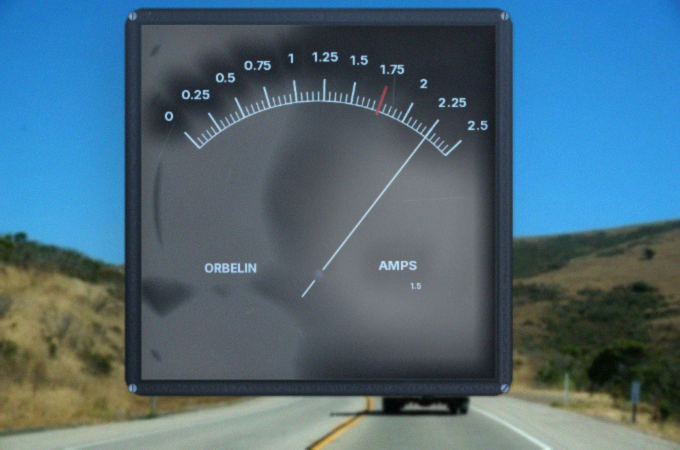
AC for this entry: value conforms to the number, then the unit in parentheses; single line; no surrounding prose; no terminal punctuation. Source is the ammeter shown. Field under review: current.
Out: 2.25 (A)
